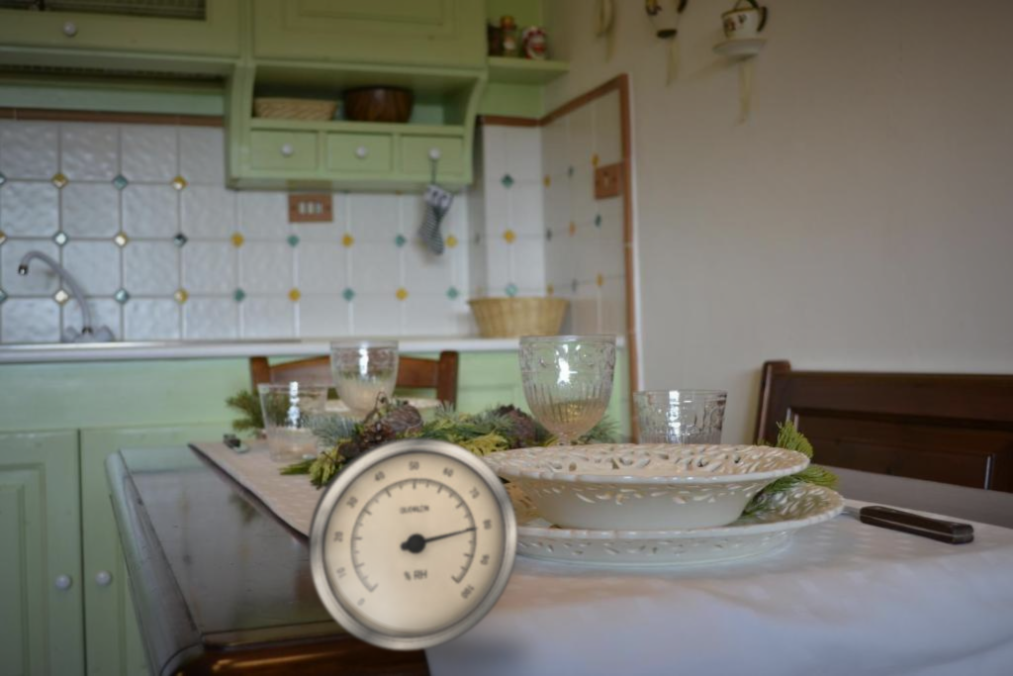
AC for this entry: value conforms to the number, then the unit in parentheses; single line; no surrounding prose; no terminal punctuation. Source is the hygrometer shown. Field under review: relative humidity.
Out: 80 (%)
